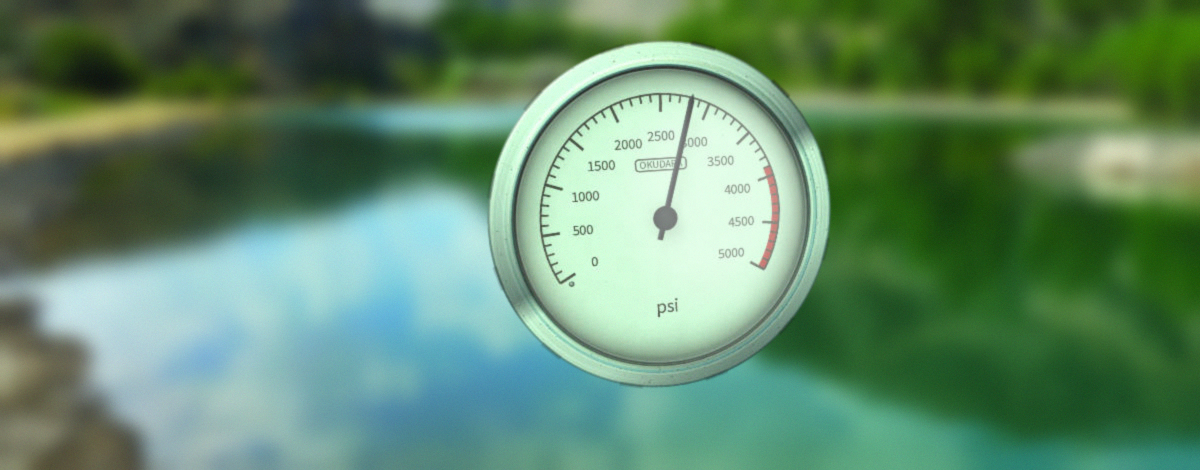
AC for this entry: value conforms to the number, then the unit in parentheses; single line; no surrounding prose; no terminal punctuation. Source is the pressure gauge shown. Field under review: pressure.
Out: 2800 (psi)
